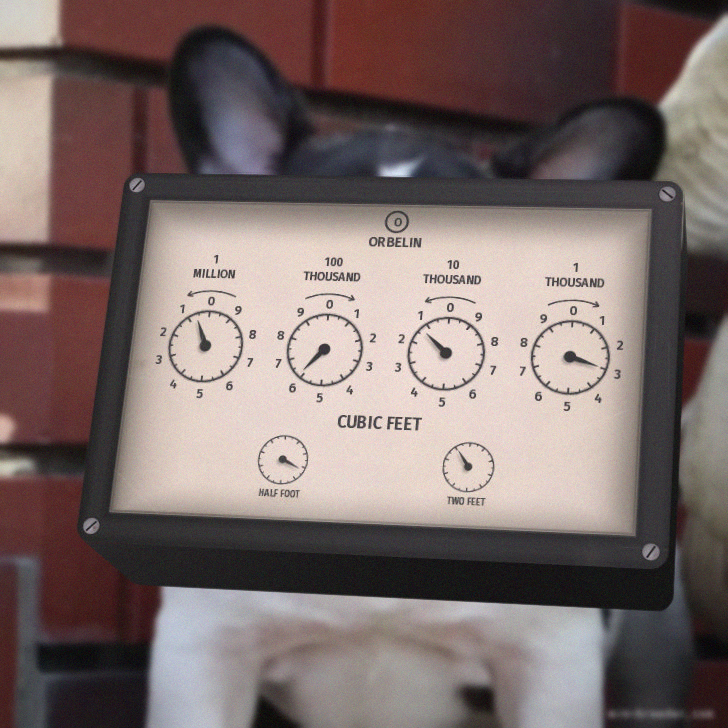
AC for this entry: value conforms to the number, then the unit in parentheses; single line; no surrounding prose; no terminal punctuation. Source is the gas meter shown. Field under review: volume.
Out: 61300 (ft³)
